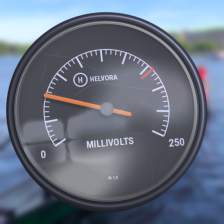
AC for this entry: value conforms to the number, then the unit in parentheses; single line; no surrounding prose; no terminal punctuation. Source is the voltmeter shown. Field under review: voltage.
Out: 50 (mV)
